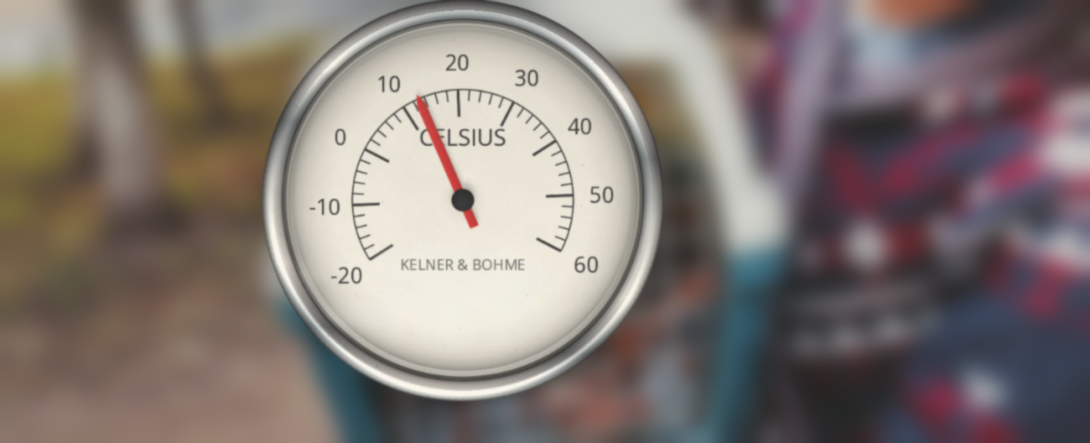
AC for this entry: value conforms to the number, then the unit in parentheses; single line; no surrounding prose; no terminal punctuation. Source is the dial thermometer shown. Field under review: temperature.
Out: 13 (°C)
